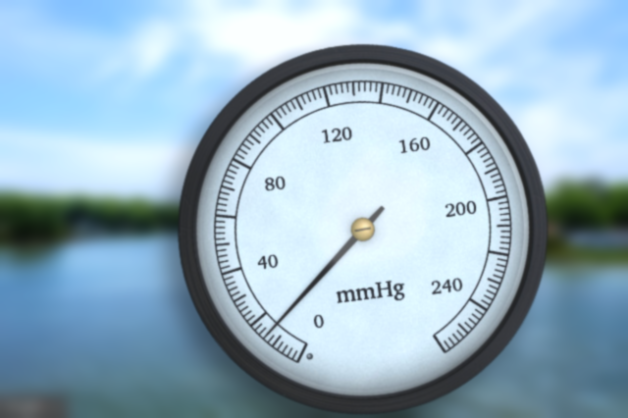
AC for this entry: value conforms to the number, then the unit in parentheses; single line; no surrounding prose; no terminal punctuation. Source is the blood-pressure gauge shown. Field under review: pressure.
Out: 14 (mmHg)
